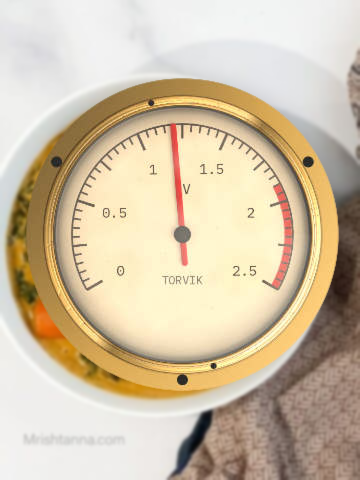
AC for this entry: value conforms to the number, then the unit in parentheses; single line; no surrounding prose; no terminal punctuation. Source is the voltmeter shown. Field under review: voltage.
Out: 1.2 (kV)
